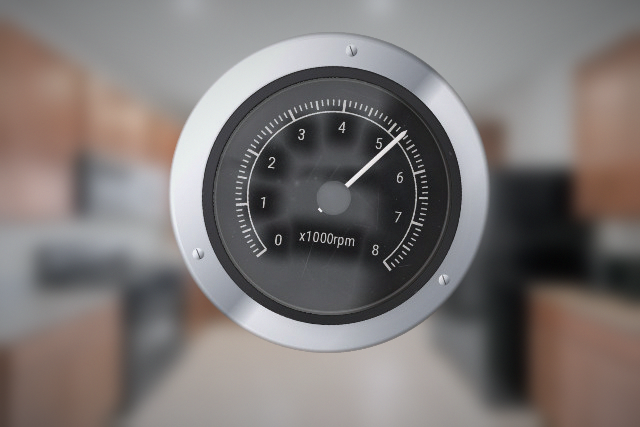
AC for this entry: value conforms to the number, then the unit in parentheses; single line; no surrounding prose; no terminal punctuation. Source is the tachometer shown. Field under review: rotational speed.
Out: 5200 (rpm)
